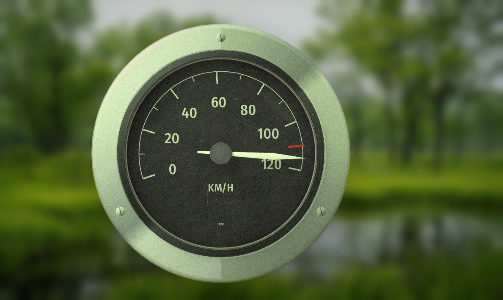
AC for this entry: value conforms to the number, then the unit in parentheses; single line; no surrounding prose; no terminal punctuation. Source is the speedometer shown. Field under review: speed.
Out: 115 (km/h)
